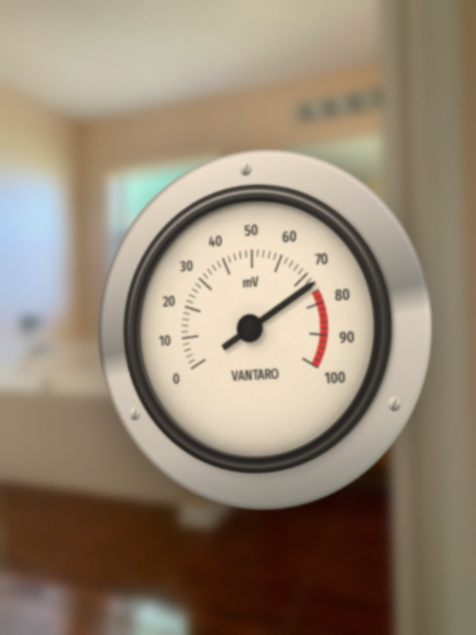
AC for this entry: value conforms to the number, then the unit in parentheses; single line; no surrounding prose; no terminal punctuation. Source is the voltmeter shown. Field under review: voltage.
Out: 74 (mV)
